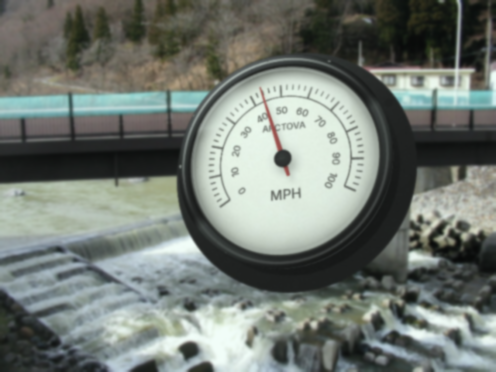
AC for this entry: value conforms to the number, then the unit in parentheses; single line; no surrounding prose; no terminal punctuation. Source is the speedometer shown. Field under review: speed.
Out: 44 (mph)
